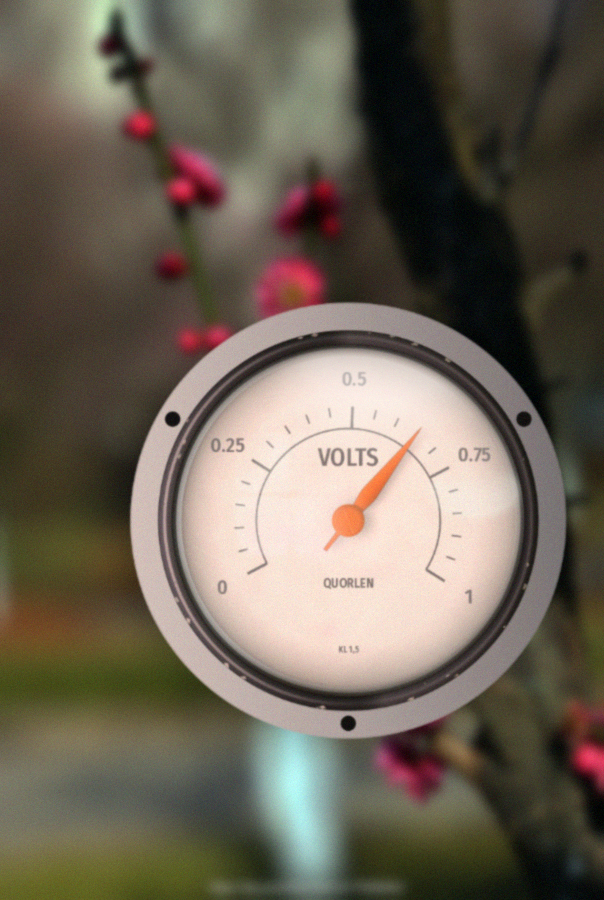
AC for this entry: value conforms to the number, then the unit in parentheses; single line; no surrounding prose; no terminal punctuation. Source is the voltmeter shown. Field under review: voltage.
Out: 0.65 (V)
